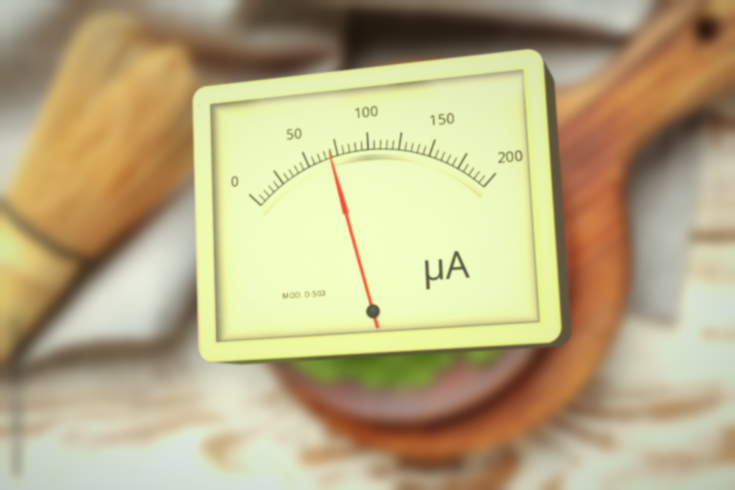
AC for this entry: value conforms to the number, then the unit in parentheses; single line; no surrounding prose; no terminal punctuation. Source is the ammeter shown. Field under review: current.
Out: 70 (µA)
